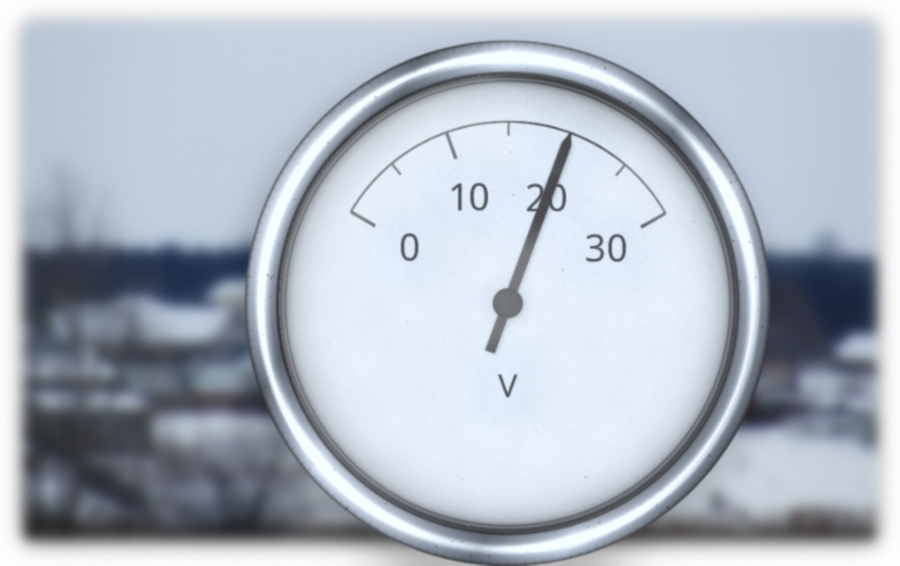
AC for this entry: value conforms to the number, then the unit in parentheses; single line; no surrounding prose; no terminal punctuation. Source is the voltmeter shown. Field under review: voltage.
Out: 20 (V)
